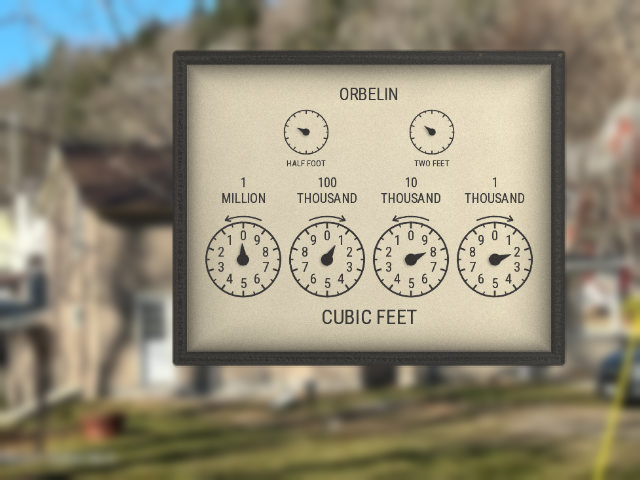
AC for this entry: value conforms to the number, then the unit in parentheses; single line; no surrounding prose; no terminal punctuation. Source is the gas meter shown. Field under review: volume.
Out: 8200 (ft³)
